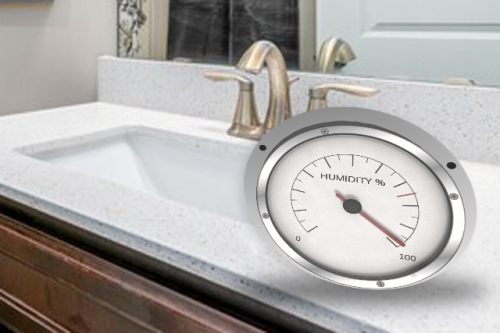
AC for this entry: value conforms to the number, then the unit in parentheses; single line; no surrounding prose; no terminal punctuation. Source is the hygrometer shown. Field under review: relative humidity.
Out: 97.5 (%)
